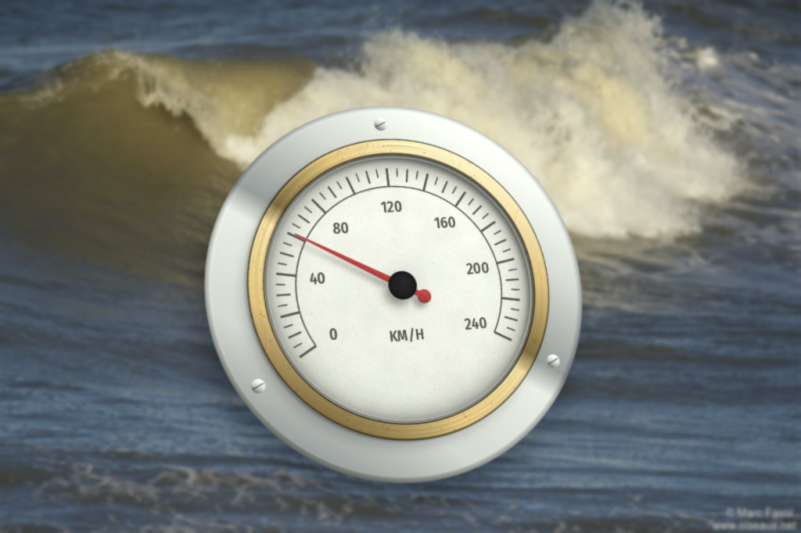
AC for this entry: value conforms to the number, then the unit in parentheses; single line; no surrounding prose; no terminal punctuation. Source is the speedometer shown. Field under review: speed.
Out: 60 (km/h)
